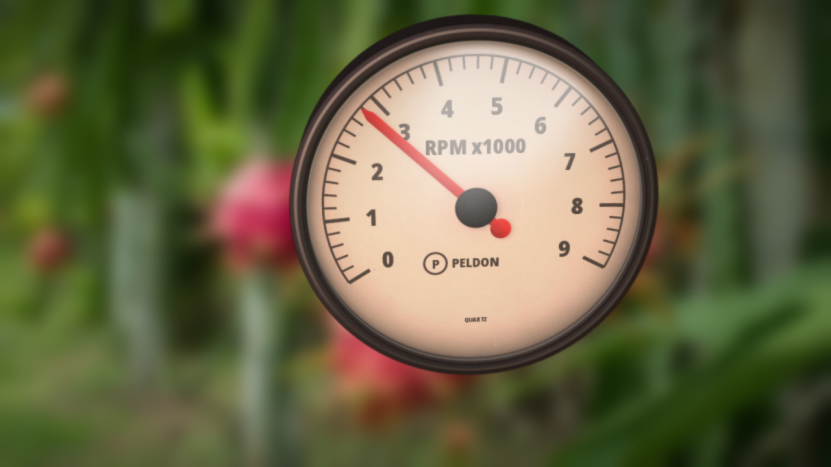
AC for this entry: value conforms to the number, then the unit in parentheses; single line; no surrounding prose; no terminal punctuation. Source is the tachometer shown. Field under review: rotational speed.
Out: 2800 (rpm)
